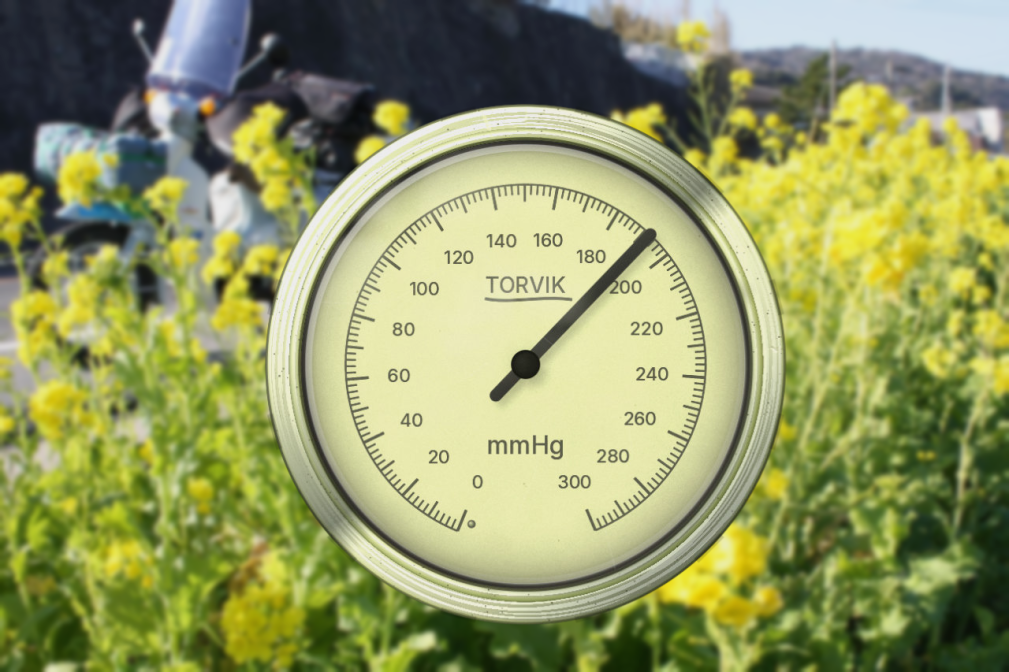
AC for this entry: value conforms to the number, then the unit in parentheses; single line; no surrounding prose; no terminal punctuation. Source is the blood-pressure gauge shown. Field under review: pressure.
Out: 192 (mmHg)
